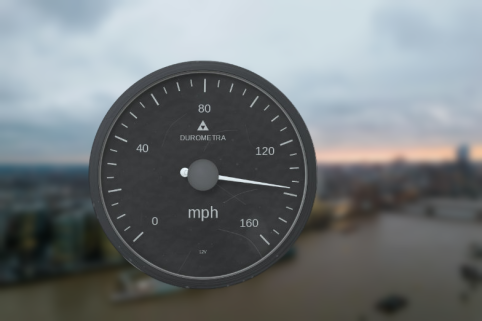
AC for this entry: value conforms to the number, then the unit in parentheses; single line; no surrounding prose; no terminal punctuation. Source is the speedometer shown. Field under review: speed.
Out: 137.5 (mph)
